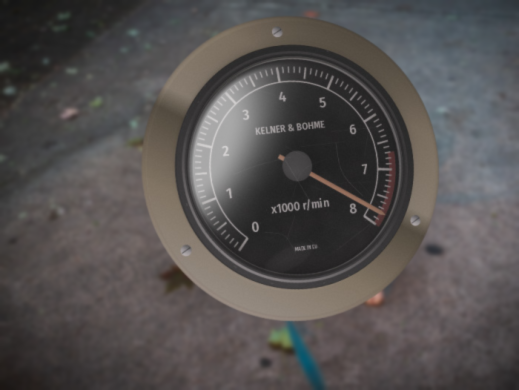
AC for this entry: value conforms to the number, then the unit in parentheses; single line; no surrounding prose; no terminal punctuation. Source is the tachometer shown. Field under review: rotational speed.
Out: 7800 (rpm)
